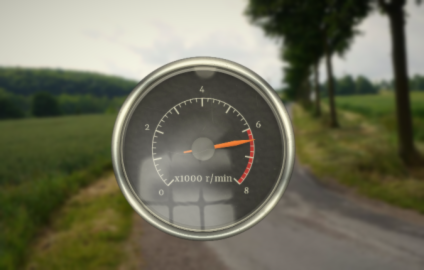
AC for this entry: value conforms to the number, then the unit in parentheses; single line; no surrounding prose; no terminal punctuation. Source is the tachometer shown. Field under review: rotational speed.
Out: 6400 (rpm)
